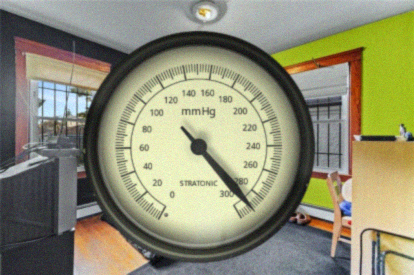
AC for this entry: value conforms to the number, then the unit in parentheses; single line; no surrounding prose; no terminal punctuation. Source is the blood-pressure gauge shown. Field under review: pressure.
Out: 290 (mmHg)
